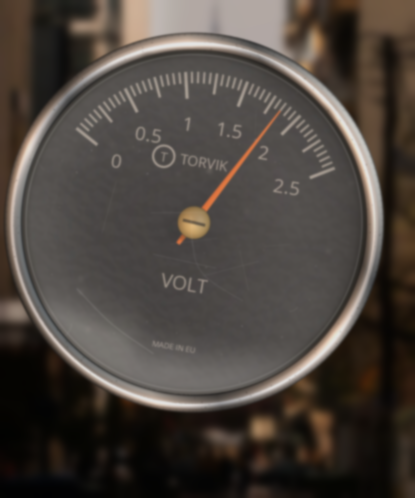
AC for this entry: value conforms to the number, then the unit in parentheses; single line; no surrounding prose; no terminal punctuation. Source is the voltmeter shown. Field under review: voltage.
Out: 1.85 (V)
